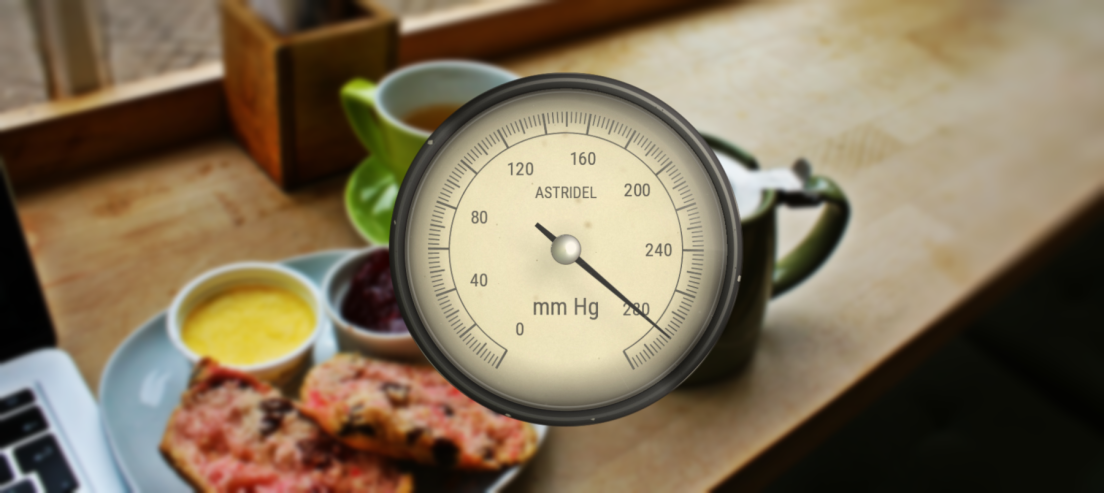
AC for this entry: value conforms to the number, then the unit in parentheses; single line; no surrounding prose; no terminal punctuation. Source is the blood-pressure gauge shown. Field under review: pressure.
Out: 280 (mmHg)
